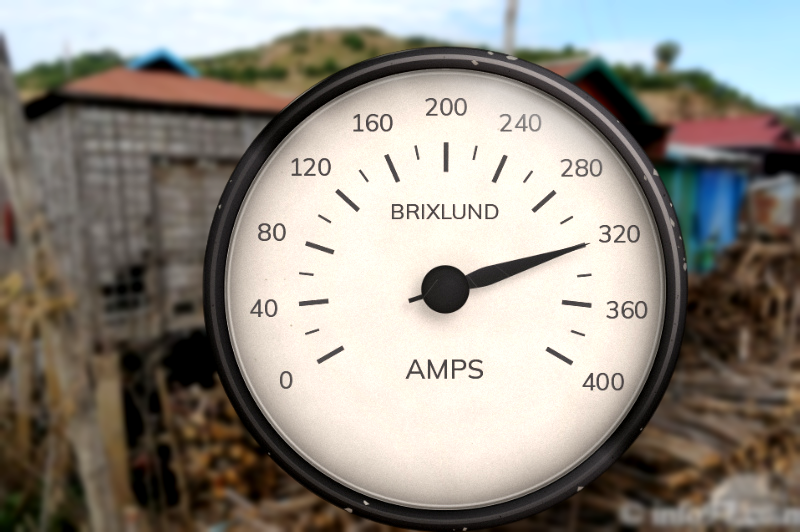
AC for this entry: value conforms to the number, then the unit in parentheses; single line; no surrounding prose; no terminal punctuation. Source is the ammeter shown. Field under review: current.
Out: 320 (A)
